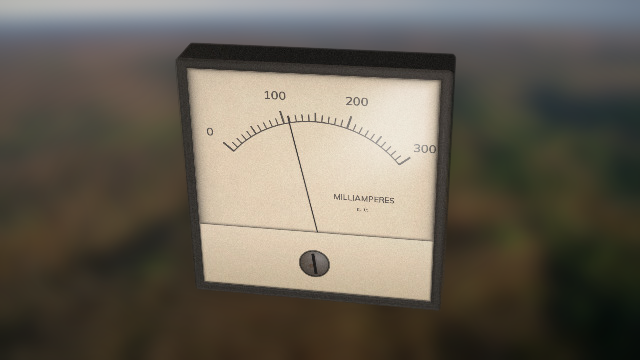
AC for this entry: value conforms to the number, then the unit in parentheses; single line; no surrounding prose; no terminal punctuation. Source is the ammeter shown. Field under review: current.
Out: 110 (mA)
